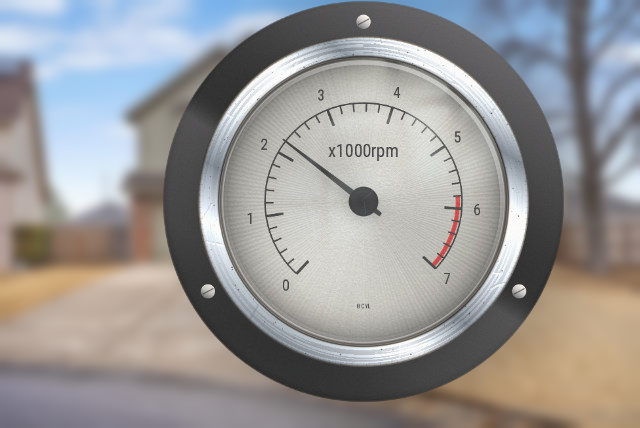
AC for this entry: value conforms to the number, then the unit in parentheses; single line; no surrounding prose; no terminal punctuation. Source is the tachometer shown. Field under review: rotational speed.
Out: 2200 (rpm)
